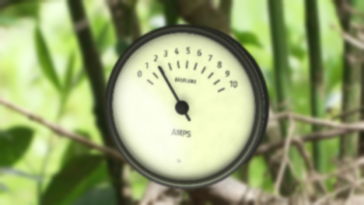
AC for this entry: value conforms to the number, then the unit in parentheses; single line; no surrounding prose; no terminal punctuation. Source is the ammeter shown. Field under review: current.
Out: 2 (A)
